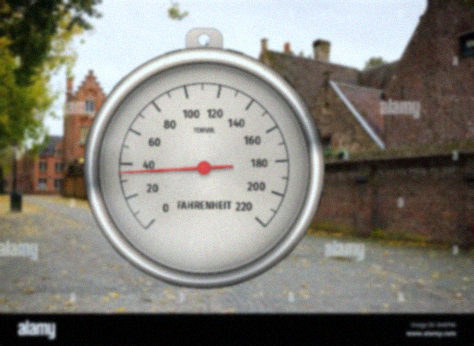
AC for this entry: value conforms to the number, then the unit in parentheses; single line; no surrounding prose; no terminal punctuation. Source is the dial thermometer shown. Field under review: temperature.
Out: 35 (°F)
